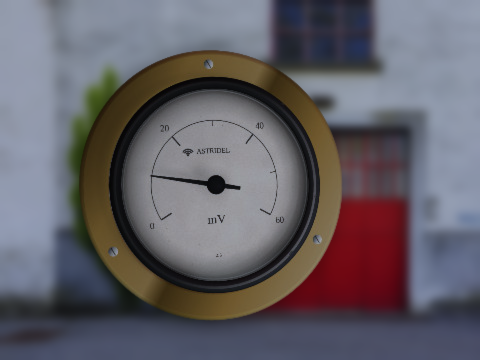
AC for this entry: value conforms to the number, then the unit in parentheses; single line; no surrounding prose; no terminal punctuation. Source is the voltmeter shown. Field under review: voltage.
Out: 10 (mV)
